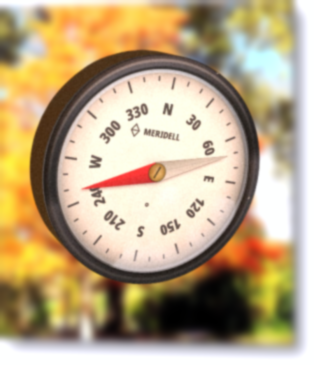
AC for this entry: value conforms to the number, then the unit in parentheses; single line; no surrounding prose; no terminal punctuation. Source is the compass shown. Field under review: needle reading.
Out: 250 (°)
